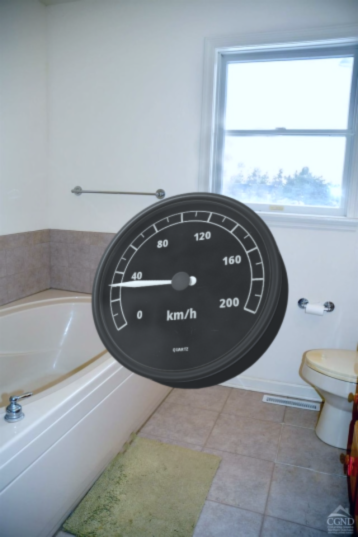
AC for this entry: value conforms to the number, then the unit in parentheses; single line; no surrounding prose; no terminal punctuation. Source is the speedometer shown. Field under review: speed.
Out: 30 (km/h)
